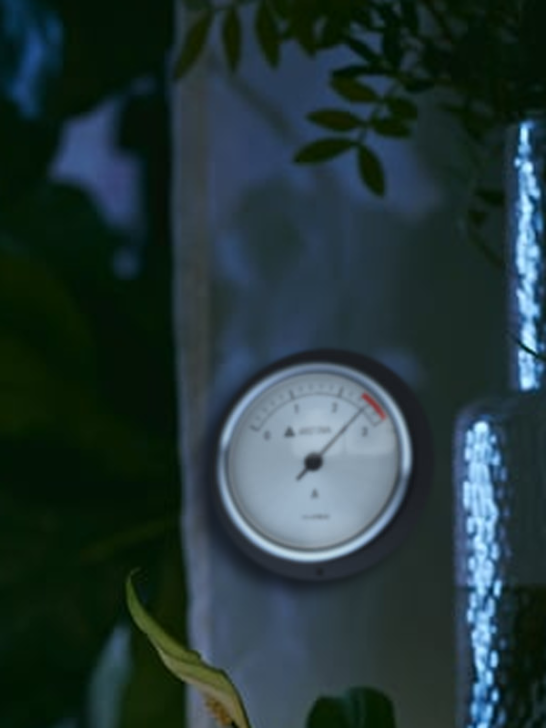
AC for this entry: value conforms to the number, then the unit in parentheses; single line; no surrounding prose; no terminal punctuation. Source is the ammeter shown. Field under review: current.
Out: 2.6 (A)
